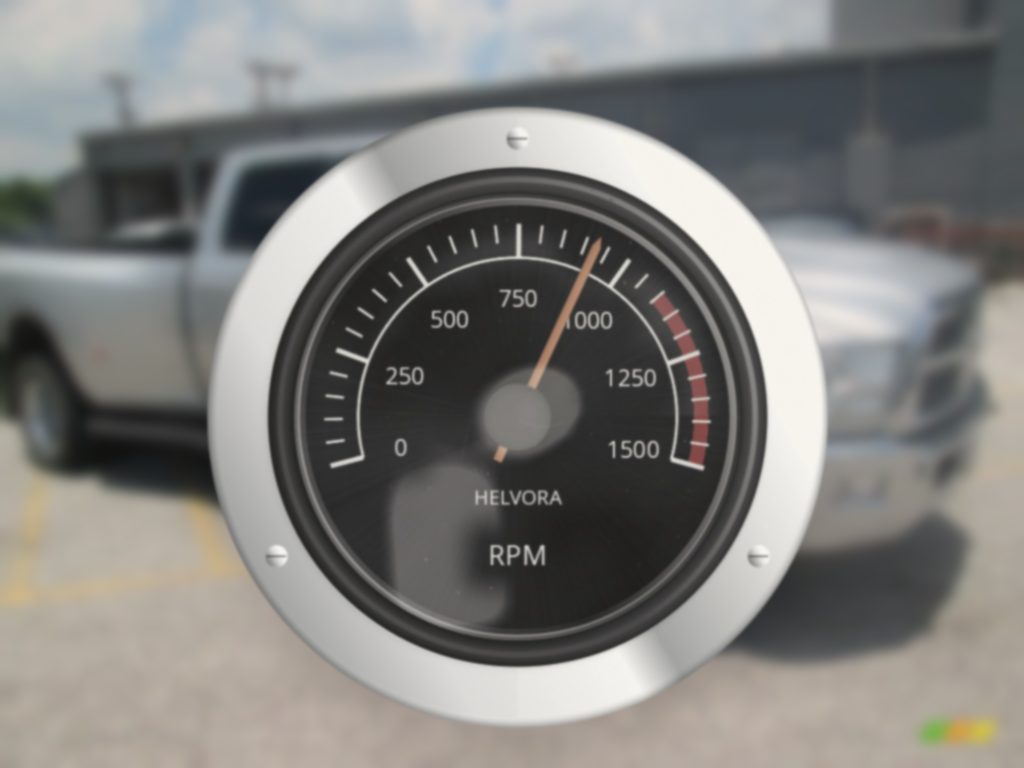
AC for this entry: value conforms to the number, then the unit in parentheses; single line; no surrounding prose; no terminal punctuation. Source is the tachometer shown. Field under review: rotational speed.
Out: 925 (rpm)
